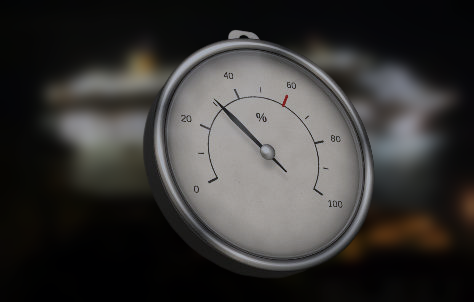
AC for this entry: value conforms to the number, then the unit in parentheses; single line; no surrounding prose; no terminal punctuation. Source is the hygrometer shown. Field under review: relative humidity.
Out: 30 (%)
